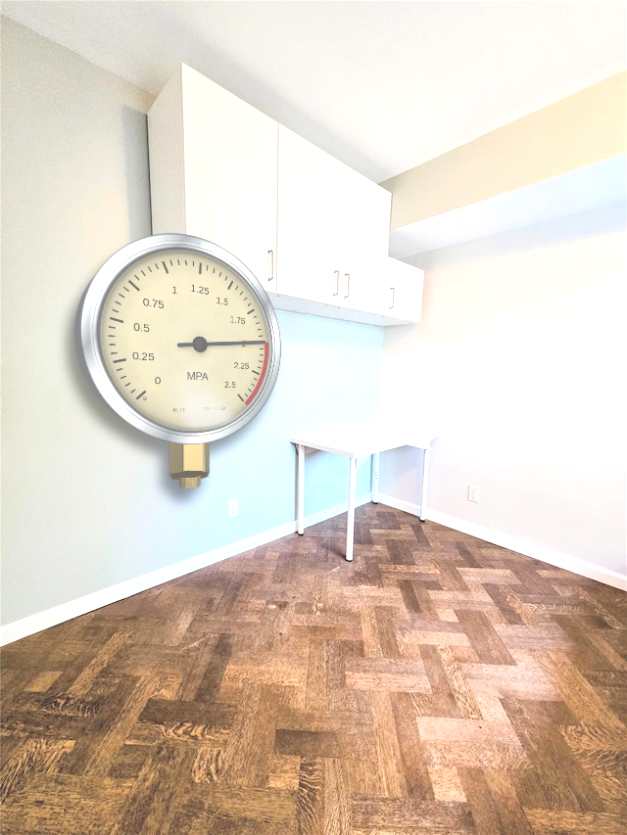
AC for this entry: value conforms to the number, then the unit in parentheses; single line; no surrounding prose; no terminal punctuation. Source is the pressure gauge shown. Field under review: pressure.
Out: 2 (MPa)
